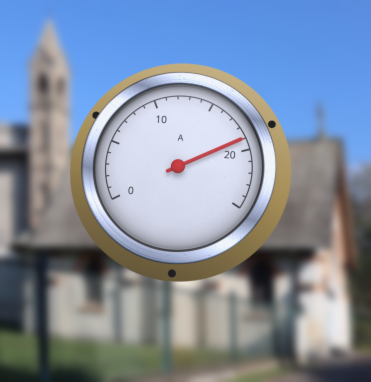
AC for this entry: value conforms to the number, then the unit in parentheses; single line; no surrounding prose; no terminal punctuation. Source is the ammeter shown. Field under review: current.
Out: 19 (A)
